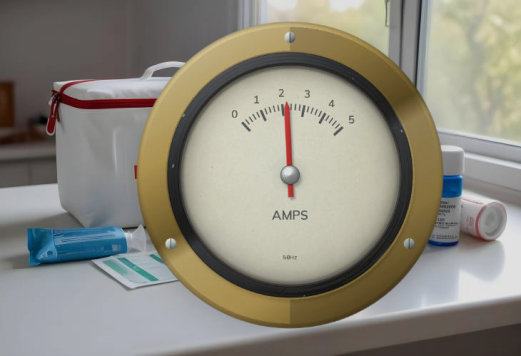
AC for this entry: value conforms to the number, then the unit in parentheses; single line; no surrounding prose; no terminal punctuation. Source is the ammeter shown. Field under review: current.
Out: 2.2 (A)
